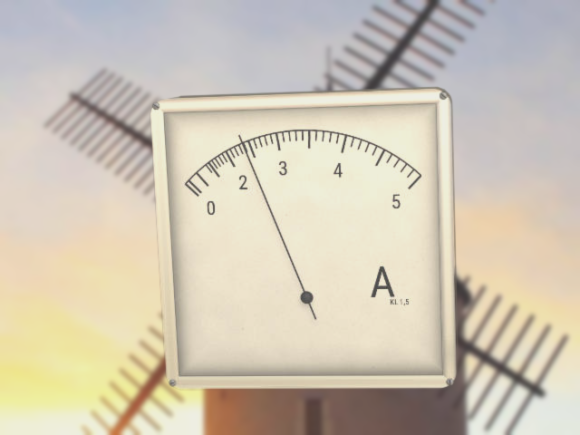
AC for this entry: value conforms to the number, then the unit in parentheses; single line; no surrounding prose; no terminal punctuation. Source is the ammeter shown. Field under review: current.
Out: 2.4 (A)
